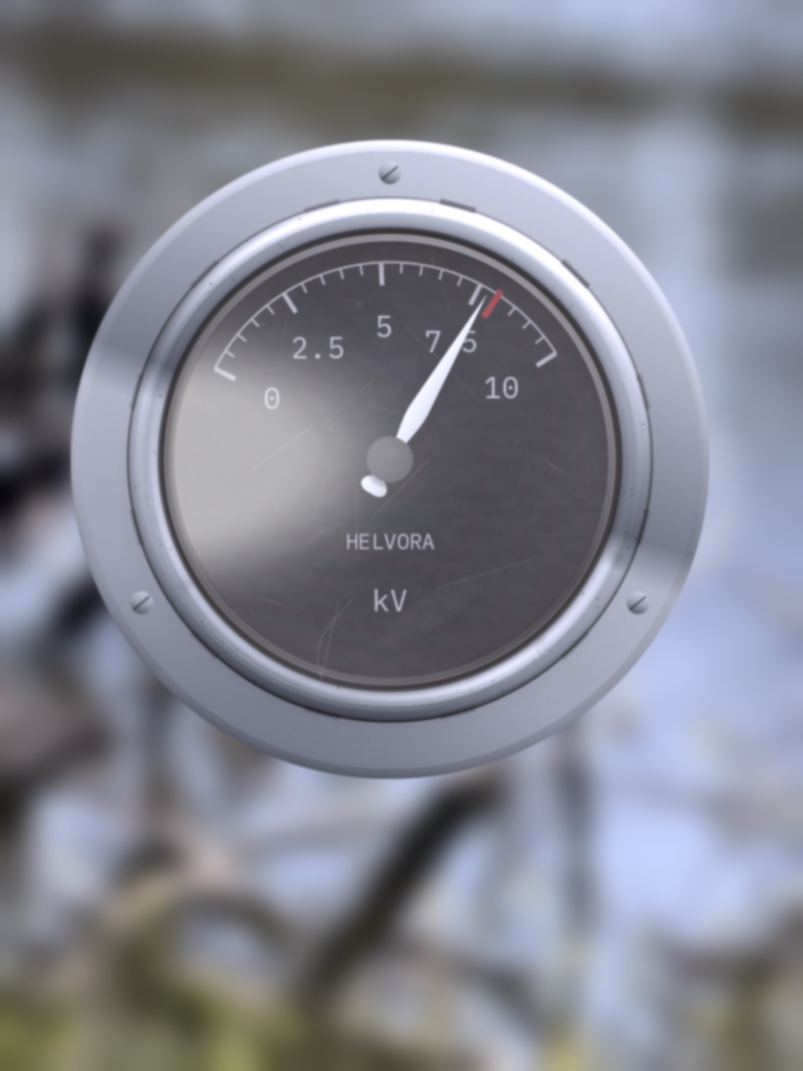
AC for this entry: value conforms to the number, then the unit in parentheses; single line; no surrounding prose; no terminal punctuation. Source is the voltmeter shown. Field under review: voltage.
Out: 7.75 (kV)
